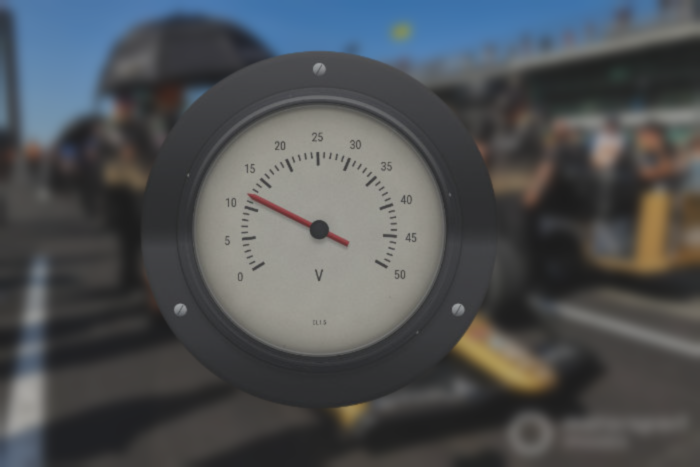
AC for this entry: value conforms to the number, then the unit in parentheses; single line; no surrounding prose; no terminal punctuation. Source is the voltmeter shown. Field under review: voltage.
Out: 12 (V)
